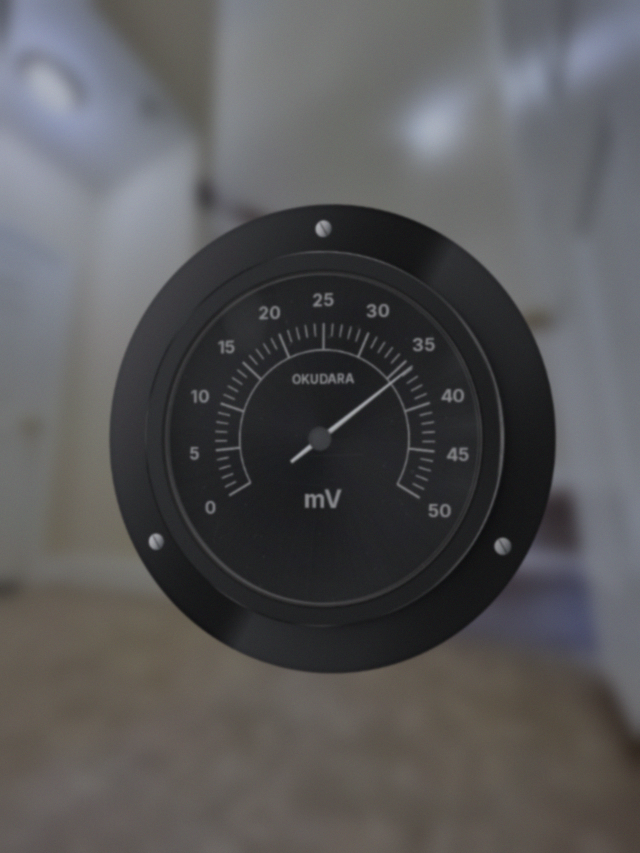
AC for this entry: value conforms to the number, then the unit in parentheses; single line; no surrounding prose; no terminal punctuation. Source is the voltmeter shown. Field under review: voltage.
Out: 36 (mV)
